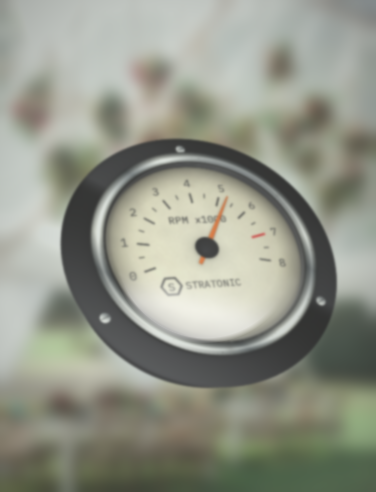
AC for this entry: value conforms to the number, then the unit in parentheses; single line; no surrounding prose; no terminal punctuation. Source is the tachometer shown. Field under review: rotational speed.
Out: 5250 (rpm)
